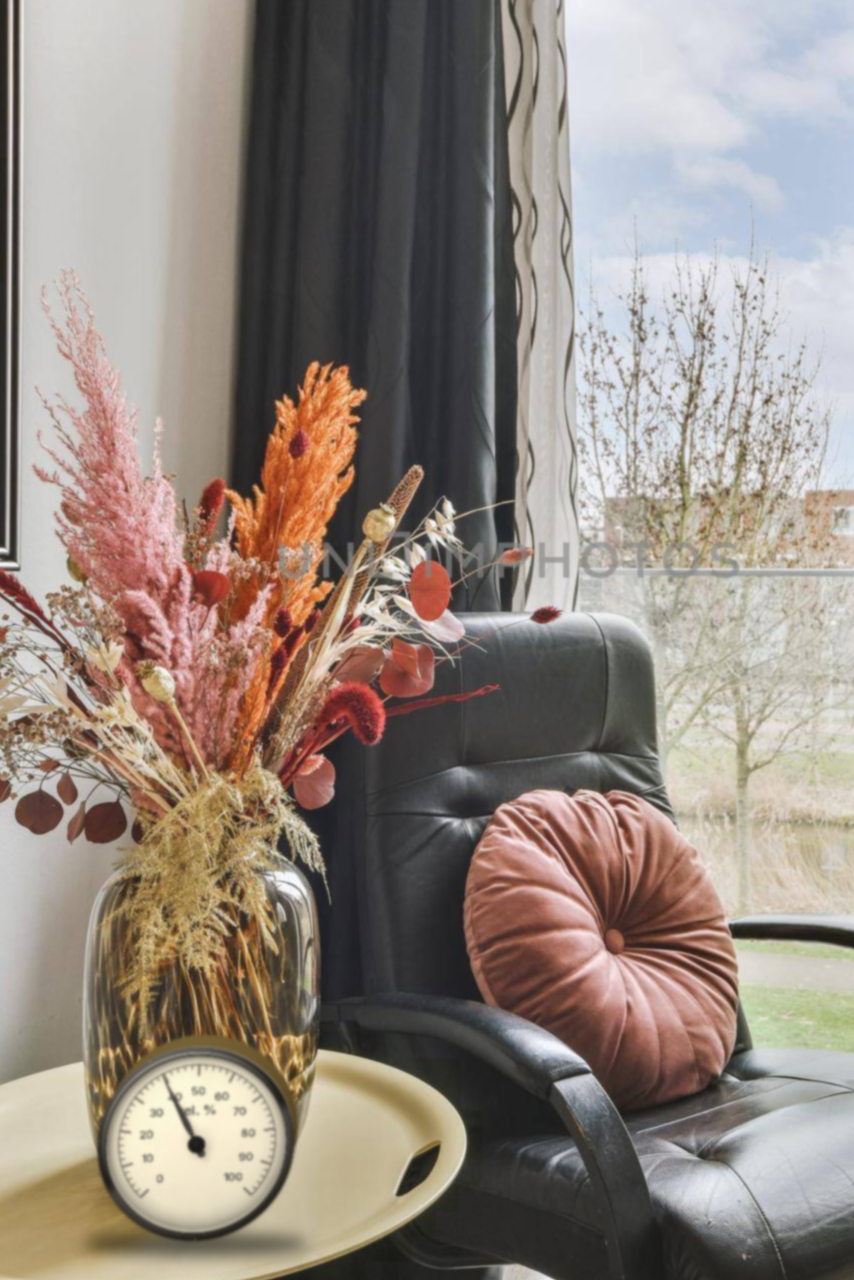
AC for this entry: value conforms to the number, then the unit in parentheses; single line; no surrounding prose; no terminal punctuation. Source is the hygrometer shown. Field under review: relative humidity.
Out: 40 (%)
